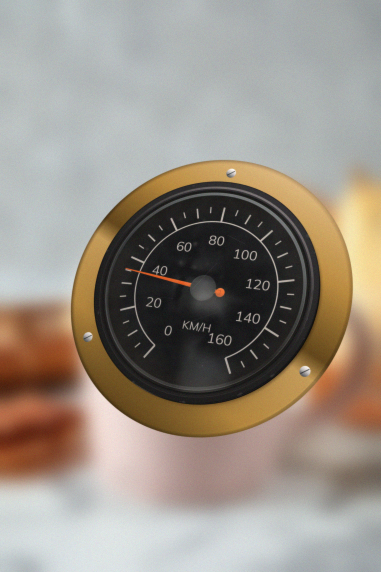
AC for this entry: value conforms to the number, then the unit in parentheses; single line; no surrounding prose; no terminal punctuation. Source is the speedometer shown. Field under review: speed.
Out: 35 (km/h)
